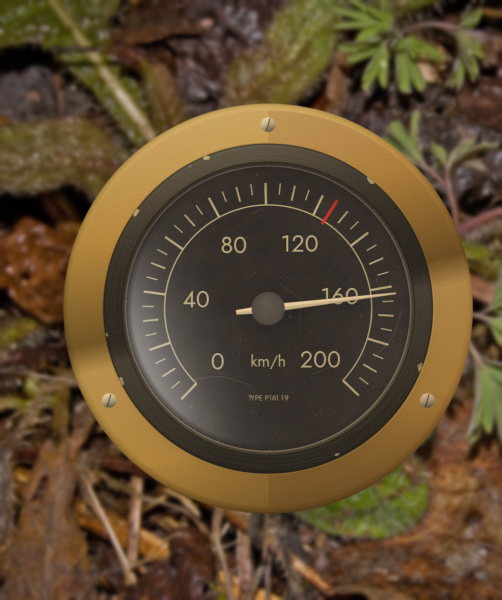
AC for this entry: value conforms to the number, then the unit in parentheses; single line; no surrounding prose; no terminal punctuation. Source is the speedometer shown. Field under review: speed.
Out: 162.5 (km/h)
